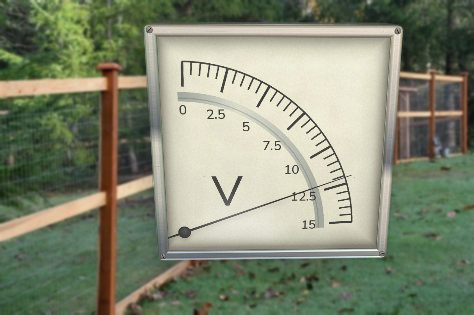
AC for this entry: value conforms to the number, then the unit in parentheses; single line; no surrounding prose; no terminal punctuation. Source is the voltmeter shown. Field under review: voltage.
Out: 12 (V)
